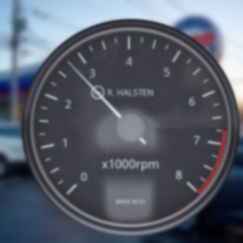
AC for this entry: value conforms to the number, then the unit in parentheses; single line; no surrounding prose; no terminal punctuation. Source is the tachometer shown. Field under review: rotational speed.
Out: 2750 (rpm)
